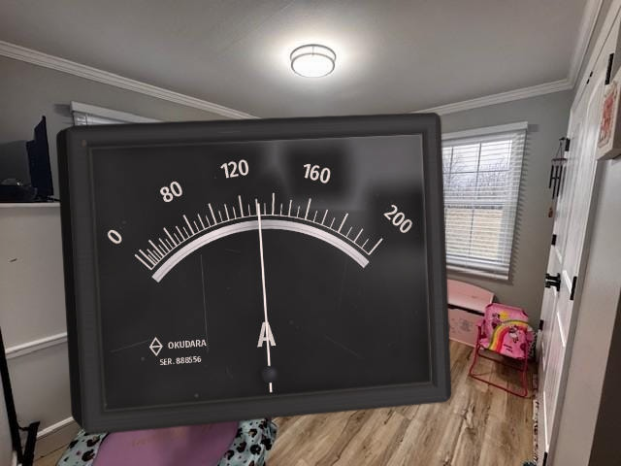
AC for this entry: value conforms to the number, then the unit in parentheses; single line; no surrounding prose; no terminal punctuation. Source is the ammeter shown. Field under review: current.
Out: 130 (A)
